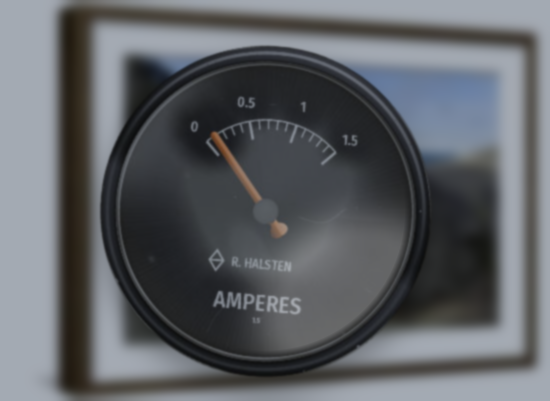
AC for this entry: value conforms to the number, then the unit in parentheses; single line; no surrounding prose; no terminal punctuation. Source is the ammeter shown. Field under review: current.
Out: 0.1 (A)
